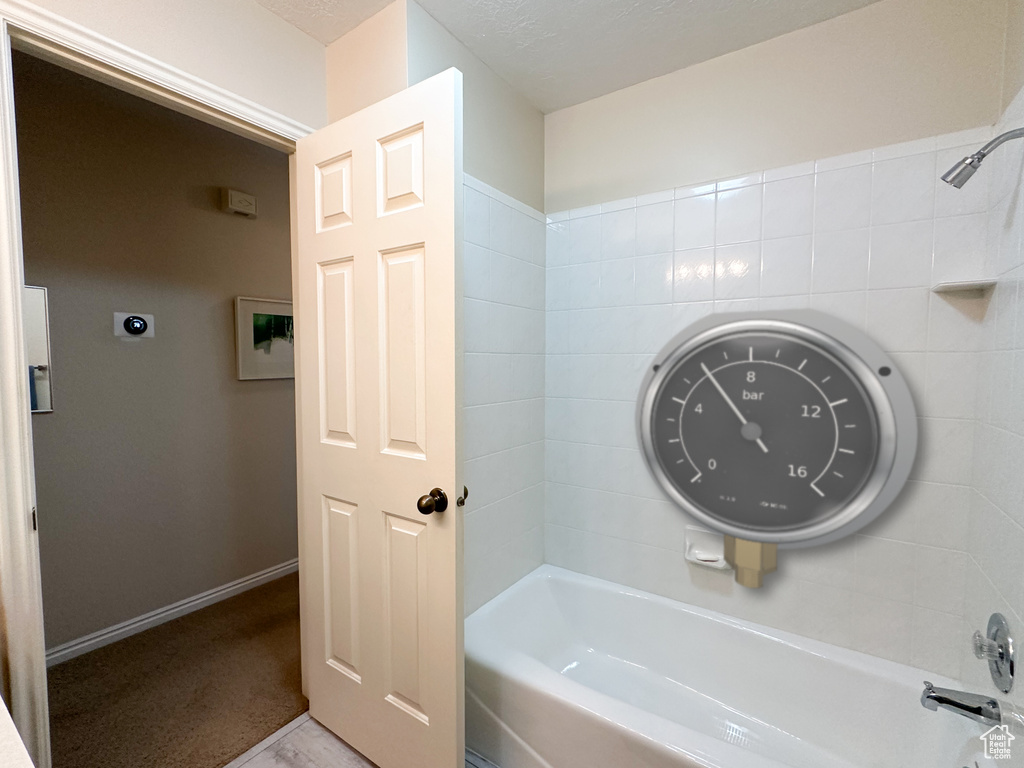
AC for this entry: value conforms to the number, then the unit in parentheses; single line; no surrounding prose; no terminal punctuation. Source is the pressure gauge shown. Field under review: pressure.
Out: 6 (bar)
